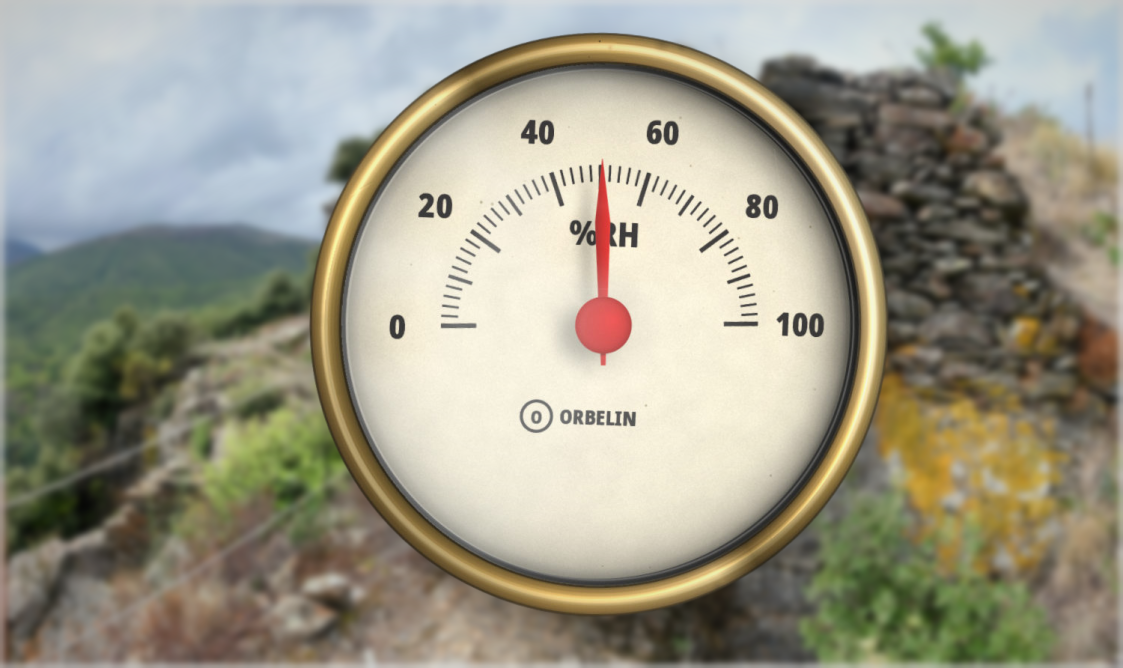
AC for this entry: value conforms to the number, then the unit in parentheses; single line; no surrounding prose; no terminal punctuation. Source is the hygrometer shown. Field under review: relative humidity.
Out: 50 (%)
